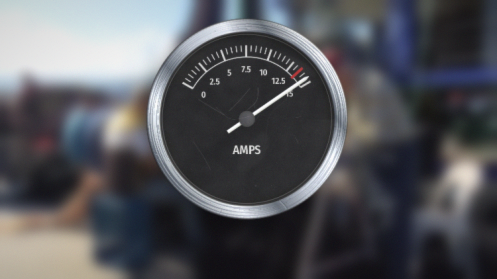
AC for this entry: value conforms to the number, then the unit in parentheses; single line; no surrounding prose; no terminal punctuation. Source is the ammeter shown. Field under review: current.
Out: 14.5 (A)
